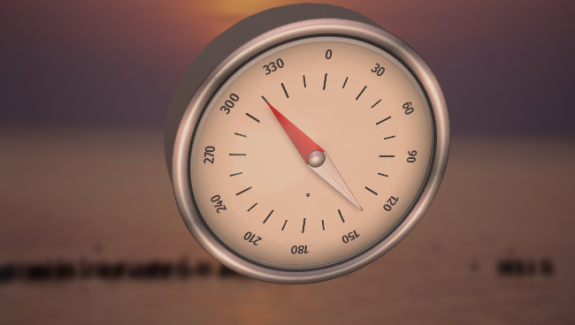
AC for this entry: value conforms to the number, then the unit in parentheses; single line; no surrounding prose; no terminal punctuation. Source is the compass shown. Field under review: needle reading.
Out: 315 (°)
